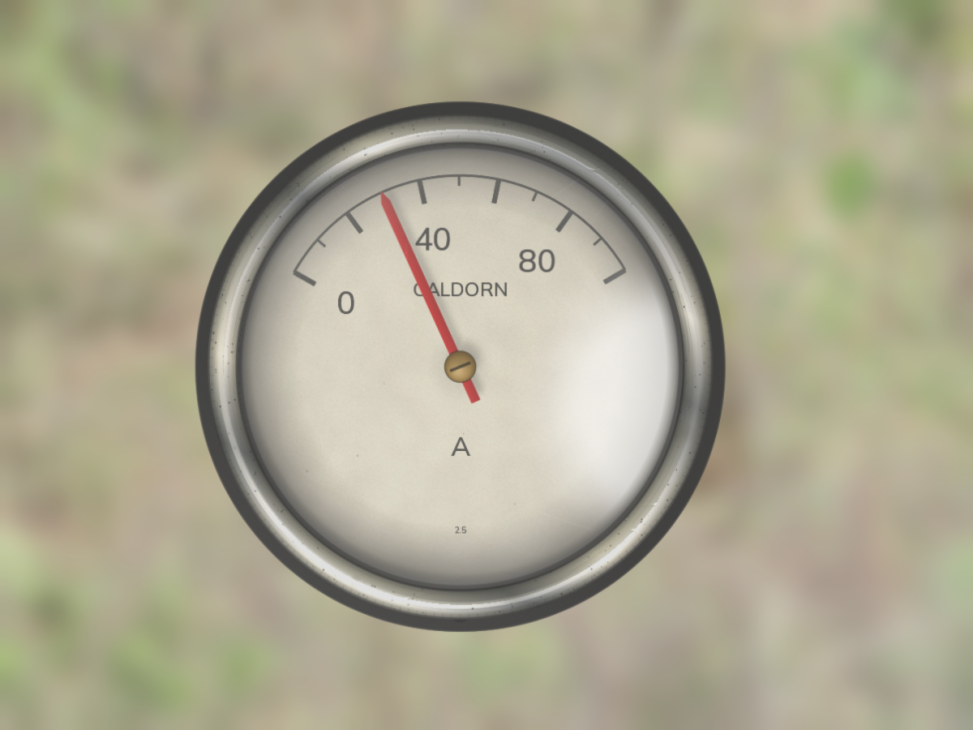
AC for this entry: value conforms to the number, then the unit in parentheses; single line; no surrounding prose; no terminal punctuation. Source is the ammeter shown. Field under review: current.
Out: 30 (A)
